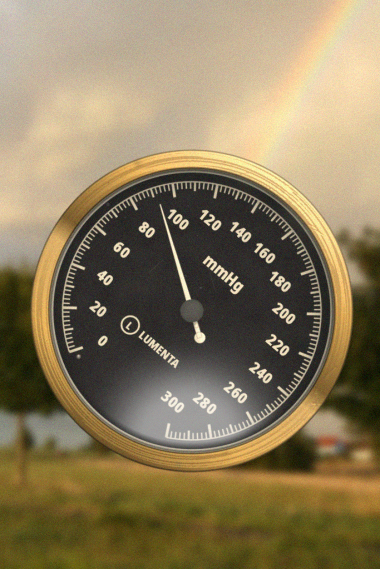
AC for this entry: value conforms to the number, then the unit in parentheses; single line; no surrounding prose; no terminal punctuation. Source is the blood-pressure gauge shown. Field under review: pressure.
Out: 92 (mmHg)
